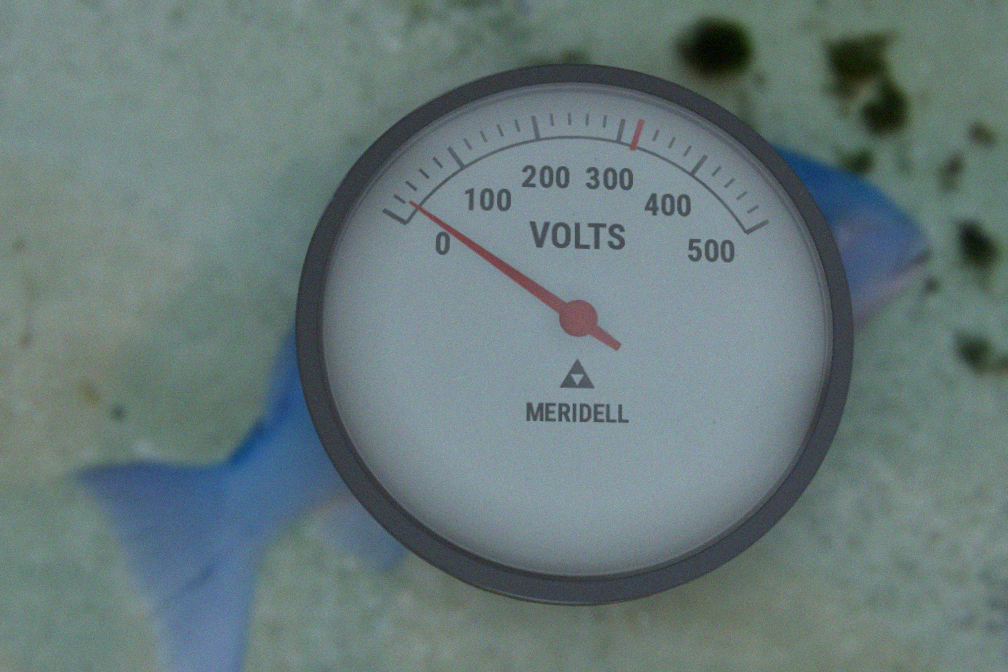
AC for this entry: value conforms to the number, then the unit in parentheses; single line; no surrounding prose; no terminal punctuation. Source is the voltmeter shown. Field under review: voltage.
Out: 20 (V)
